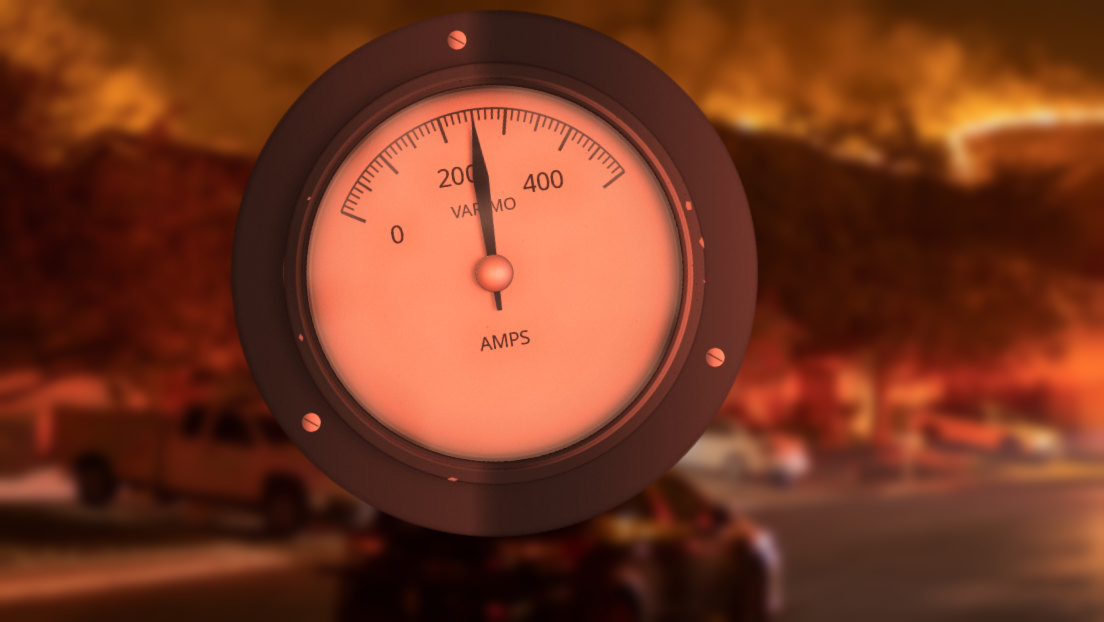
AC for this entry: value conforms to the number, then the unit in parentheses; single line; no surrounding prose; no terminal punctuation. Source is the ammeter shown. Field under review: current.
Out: 250 (A)
